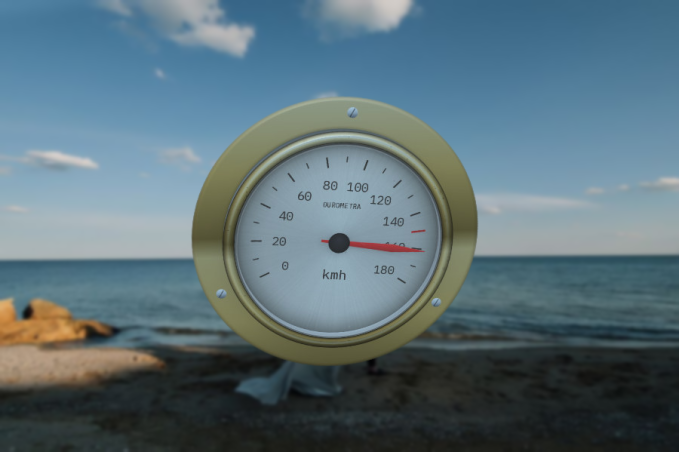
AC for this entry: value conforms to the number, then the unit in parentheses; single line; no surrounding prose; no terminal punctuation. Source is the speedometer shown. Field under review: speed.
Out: 160 (km/h)
